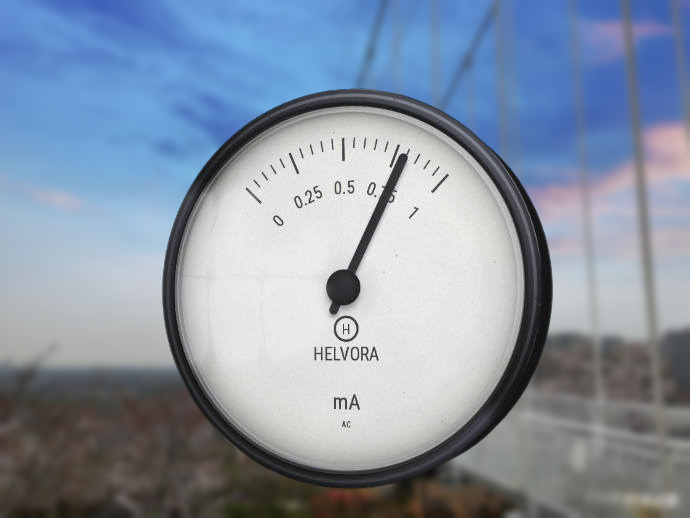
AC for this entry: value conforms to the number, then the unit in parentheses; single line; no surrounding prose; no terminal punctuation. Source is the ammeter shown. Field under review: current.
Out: 0.8 (mA)
